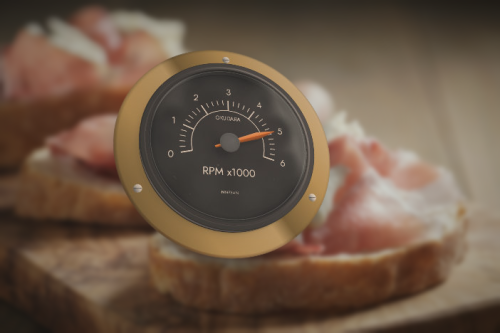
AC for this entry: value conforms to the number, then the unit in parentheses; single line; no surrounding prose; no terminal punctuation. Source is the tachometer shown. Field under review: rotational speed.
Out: 5000 (rpm)
